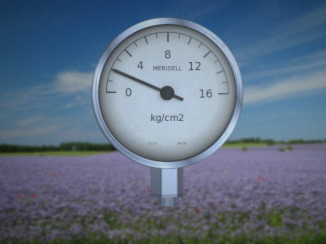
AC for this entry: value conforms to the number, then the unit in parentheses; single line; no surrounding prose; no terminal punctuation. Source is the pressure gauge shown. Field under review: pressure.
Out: 2 (kg/cm²)
